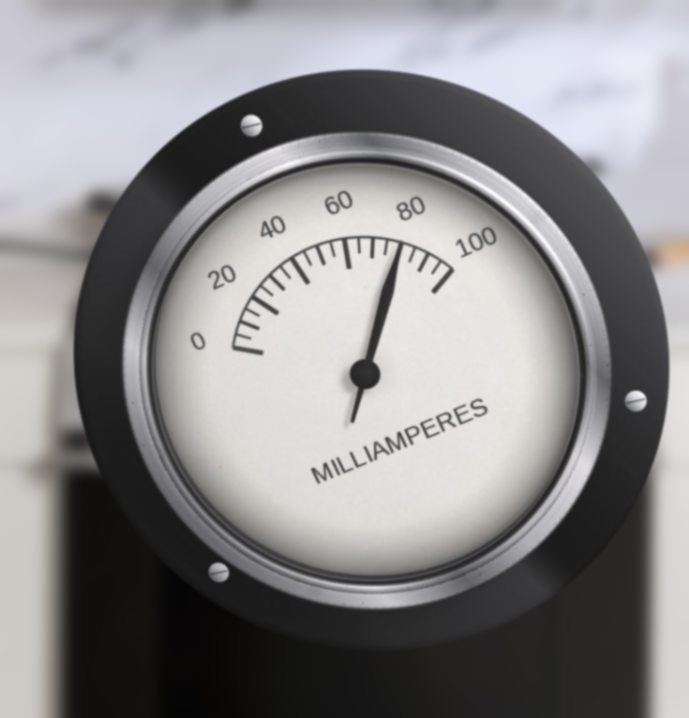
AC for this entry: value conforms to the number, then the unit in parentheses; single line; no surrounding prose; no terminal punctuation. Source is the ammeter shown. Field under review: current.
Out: 80 (mA)
